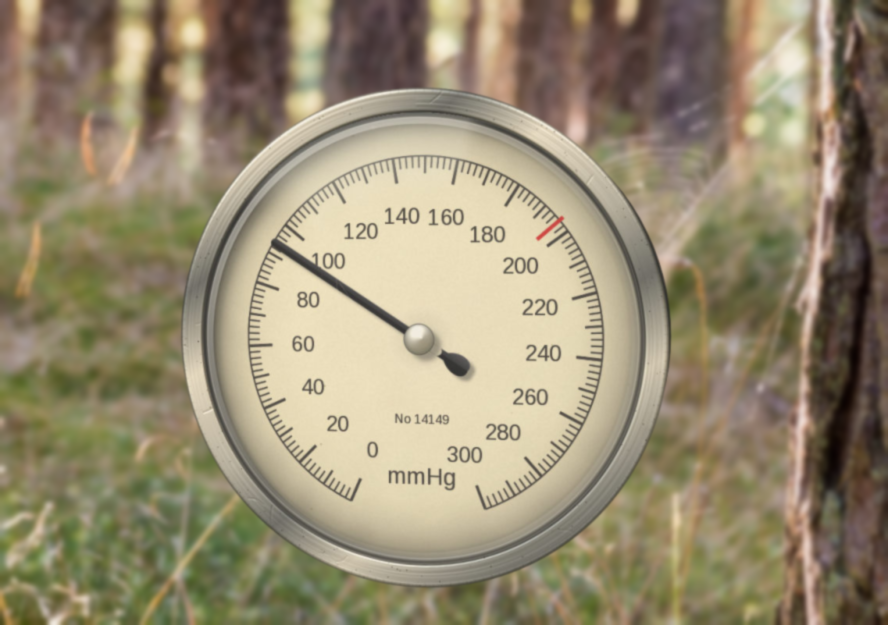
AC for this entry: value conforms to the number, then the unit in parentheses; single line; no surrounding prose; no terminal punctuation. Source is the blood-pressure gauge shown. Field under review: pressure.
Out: 94 (mmHg)
